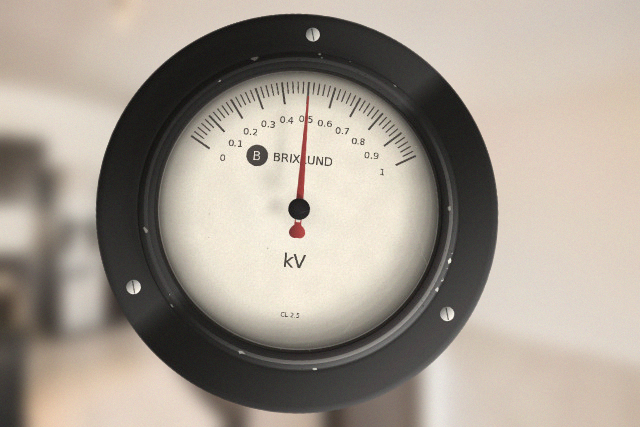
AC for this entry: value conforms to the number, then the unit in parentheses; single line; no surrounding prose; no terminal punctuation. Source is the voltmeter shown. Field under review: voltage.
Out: 0.5 (kV)
